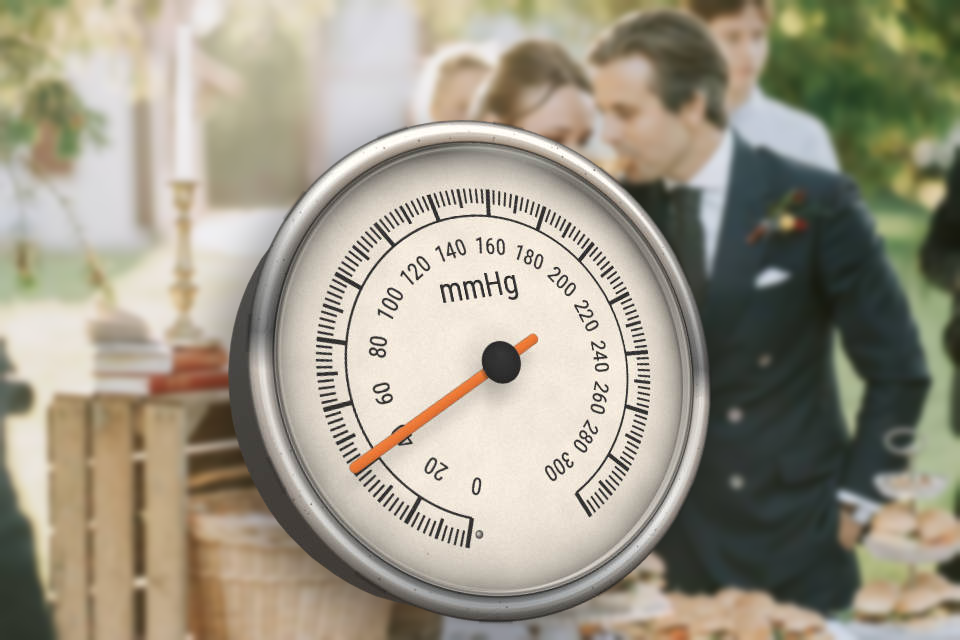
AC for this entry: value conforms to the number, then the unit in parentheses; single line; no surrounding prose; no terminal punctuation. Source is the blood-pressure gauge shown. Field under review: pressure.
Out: 42 (mmHg)
